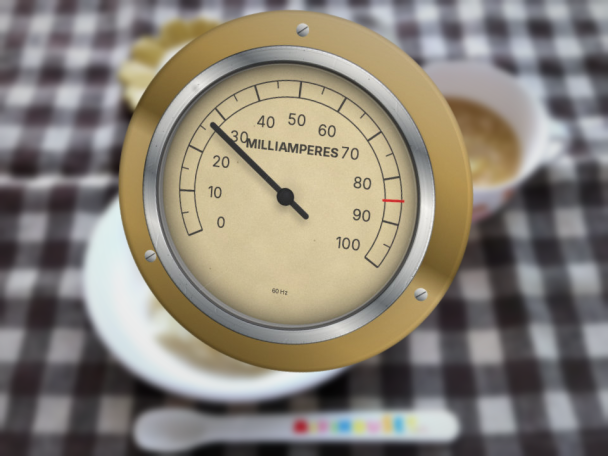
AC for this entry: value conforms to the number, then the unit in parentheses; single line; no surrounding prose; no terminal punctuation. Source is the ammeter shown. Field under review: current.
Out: 27.5 (mA)
